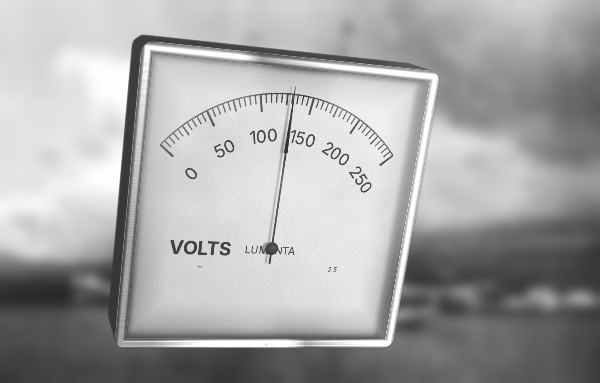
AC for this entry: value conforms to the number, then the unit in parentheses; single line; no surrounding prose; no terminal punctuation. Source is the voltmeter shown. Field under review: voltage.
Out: 130 (V)
